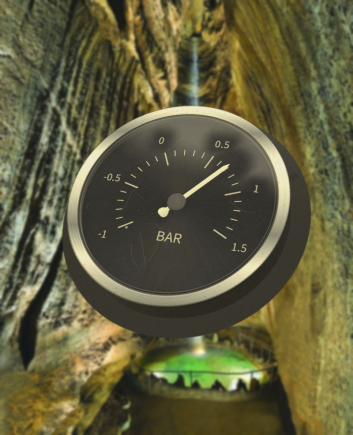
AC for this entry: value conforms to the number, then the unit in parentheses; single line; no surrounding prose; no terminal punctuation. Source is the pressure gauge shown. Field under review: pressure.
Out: 0.7 (bar)
